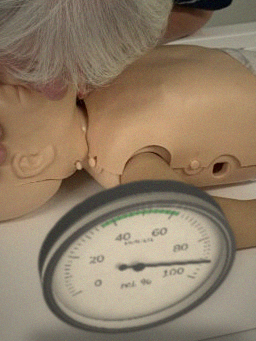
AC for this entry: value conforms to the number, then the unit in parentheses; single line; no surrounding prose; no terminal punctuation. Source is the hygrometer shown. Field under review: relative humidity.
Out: 90 (%)
